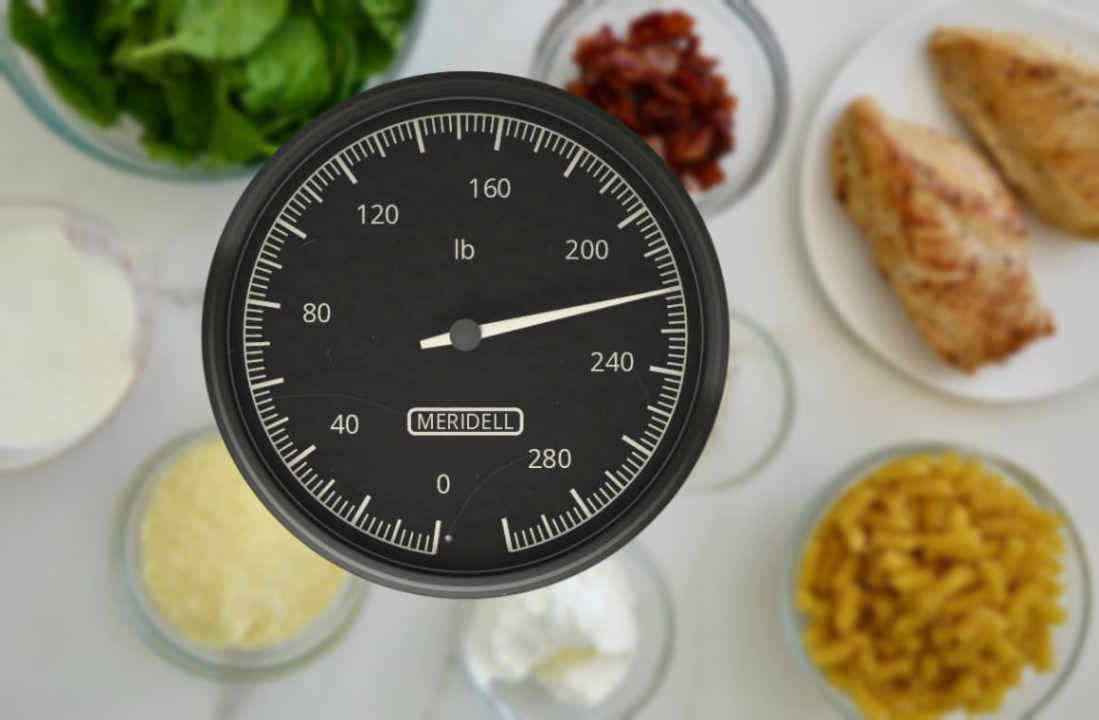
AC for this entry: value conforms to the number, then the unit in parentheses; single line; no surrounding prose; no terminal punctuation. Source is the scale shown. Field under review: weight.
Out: 220 (lb)
